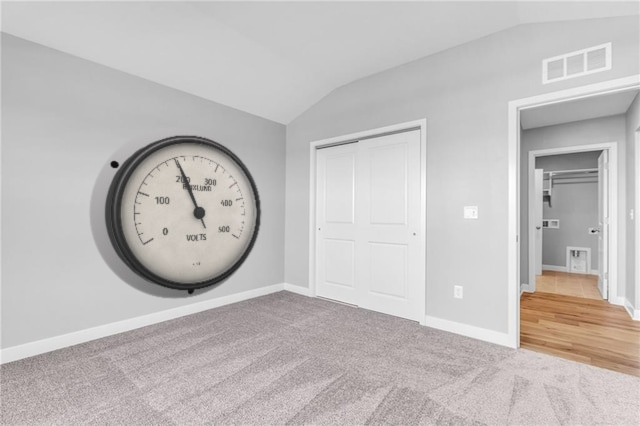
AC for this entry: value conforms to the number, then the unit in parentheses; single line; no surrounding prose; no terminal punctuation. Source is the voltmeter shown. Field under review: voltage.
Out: 200 (V)
